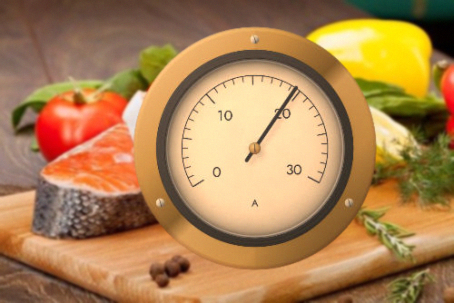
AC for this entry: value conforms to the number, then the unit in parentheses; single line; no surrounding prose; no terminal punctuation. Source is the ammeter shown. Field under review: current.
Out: 19.5 (A)
